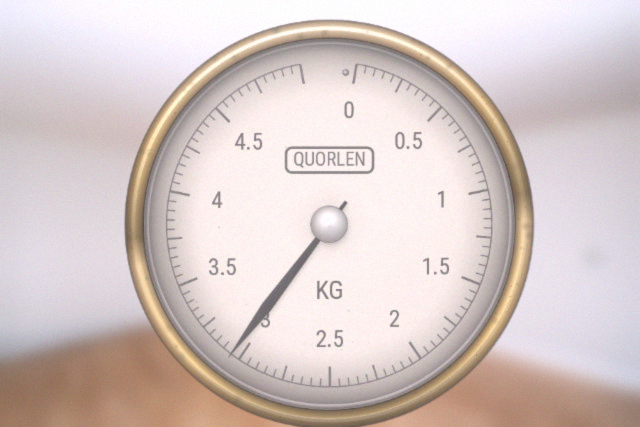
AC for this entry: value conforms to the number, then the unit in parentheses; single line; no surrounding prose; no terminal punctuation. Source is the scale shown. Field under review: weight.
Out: 3.05 (kg)
